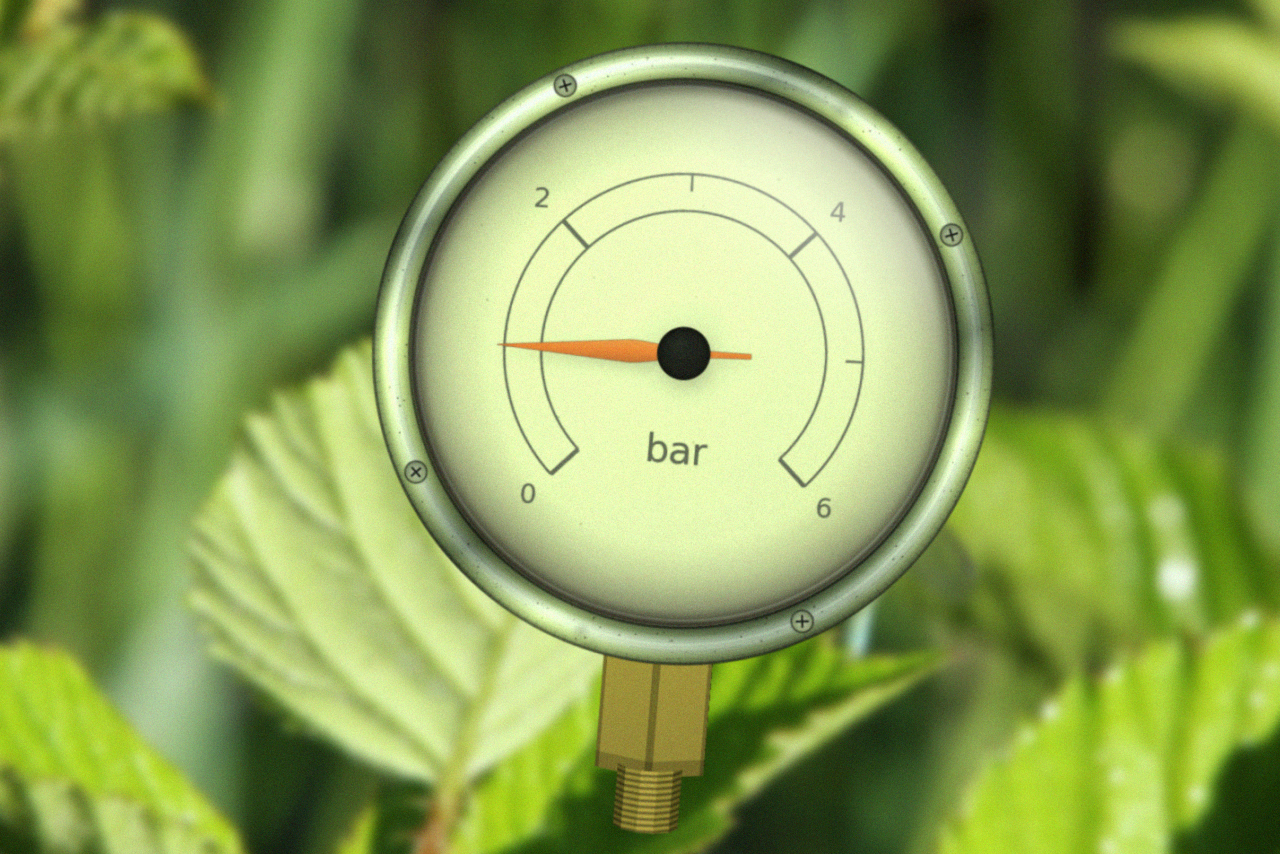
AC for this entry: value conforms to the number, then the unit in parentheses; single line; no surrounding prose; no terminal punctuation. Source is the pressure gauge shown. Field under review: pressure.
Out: 1 (bar)
